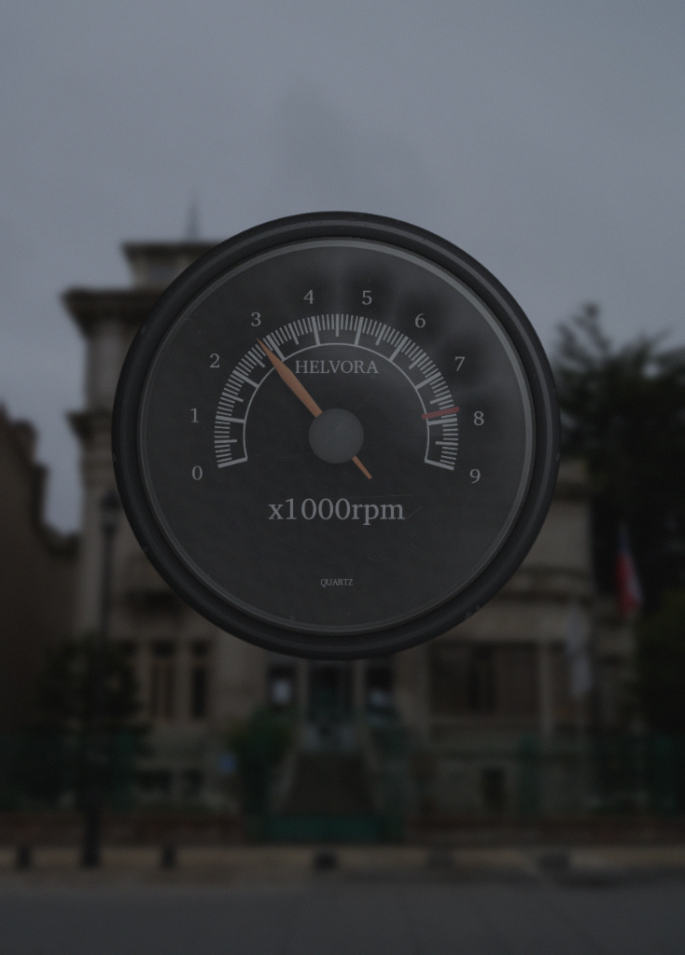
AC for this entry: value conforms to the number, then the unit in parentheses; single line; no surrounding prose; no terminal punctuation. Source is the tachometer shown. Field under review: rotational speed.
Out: 2800 (rpm)
